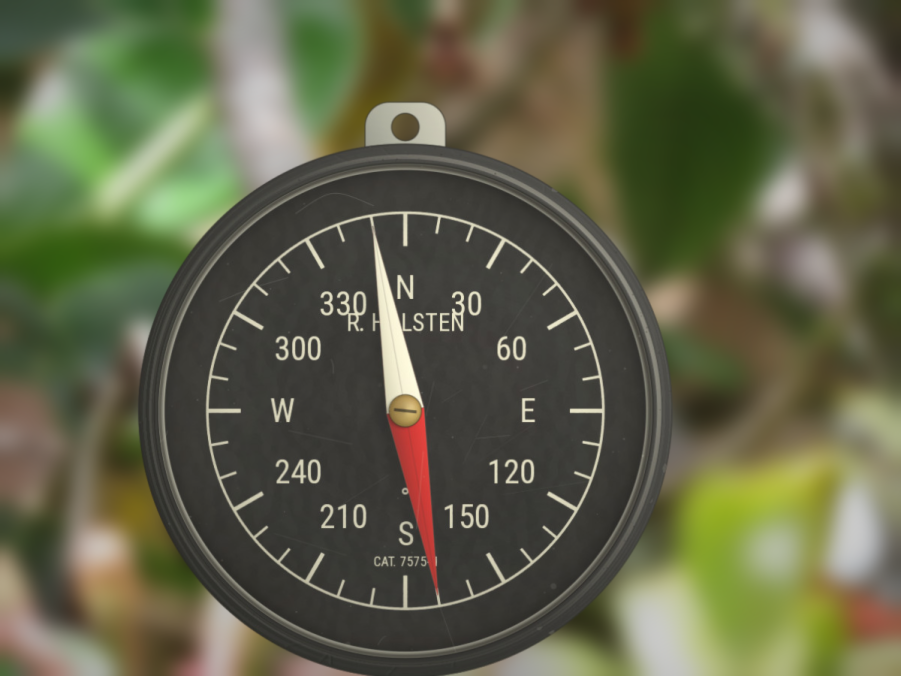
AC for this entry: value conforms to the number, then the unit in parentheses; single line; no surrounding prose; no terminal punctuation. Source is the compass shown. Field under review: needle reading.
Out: 170 (°)
